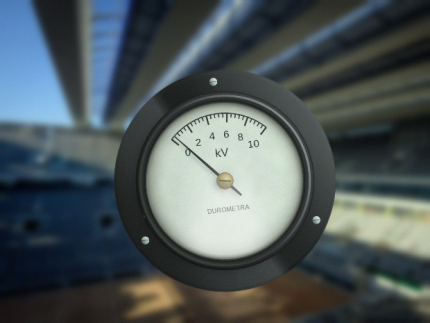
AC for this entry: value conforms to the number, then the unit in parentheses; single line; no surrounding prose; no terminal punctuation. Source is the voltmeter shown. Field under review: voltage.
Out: 0.4 (kV)
